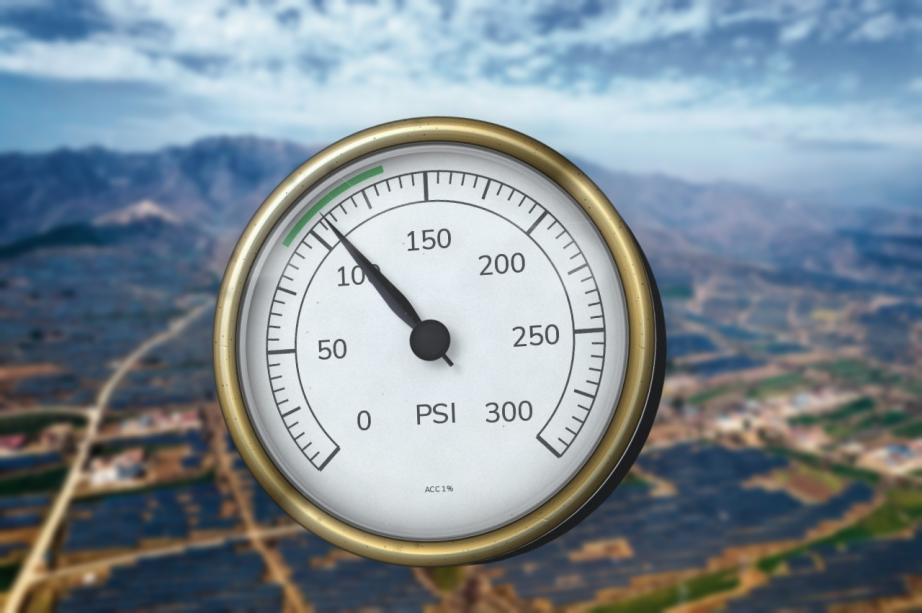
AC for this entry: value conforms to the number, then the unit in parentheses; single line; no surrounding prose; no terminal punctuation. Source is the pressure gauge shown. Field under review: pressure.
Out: 107.5 (psi)
